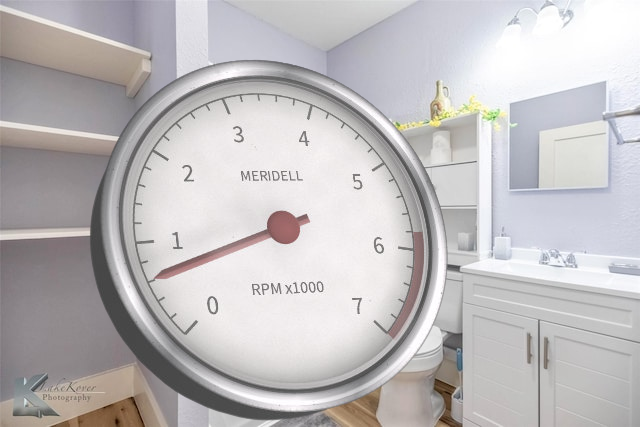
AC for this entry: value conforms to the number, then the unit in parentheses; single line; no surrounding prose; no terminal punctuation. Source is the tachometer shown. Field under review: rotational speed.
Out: 600 (rpm)
